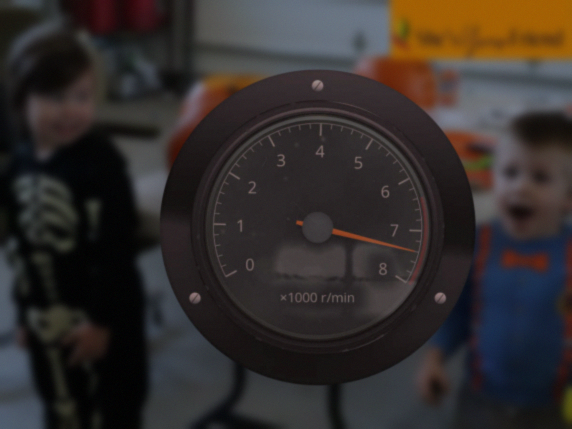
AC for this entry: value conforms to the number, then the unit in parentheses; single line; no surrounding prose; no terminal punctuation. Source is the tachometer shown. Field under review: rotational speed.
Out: 7400 (rpm)
